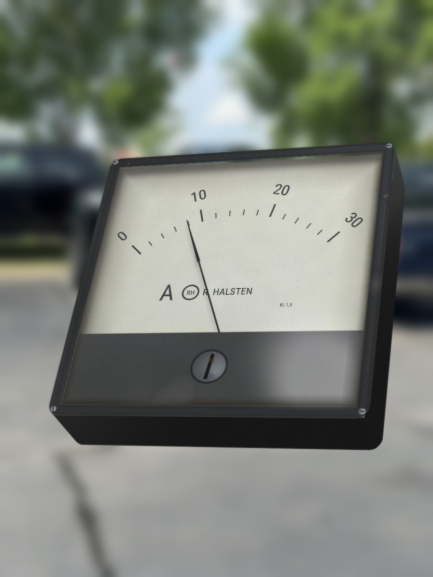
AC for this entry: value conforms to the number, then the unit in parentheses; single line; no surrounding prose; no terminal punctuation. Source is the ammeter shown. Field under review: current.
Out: 8 (A)
